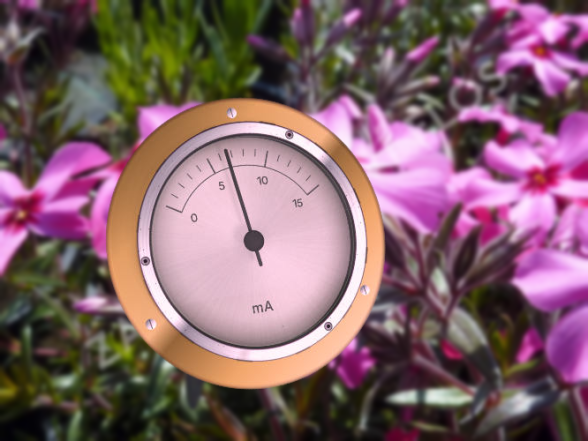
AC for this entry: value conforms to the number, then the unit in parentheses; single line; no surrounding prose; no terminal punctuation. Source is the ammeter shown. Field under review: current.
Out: 6.5 (mA)
